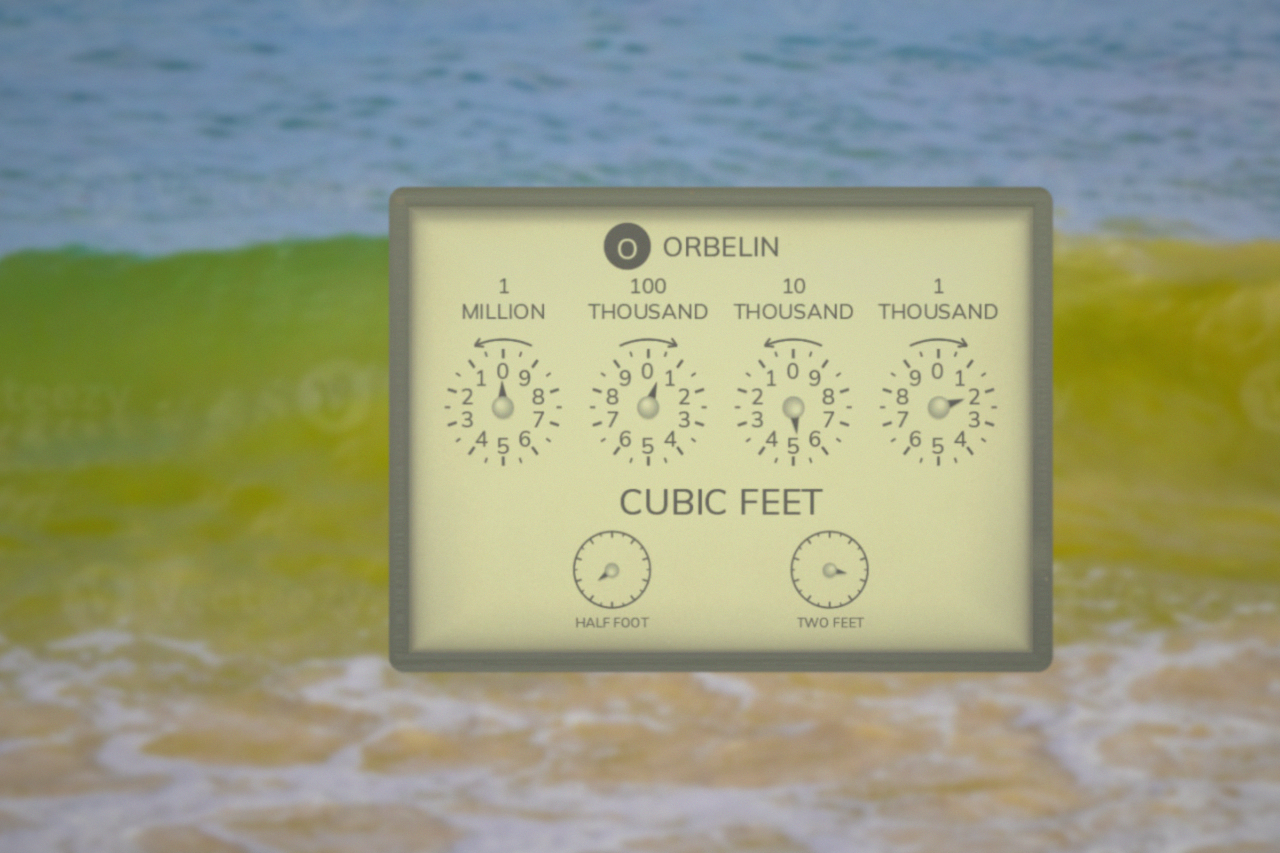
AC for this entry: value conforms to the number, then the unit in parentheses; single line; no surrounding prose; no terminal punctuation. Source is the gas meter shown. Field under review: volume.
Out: 5200 (ft³)
